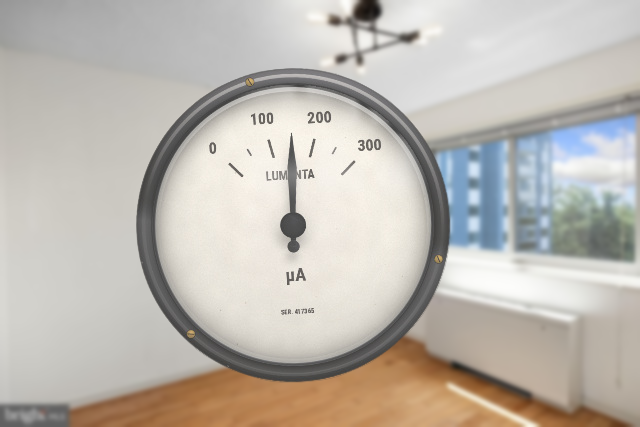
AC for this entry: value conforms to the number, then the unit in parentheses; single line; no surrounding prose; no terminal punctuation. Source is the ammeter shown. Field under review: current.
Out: 150 (µA)
